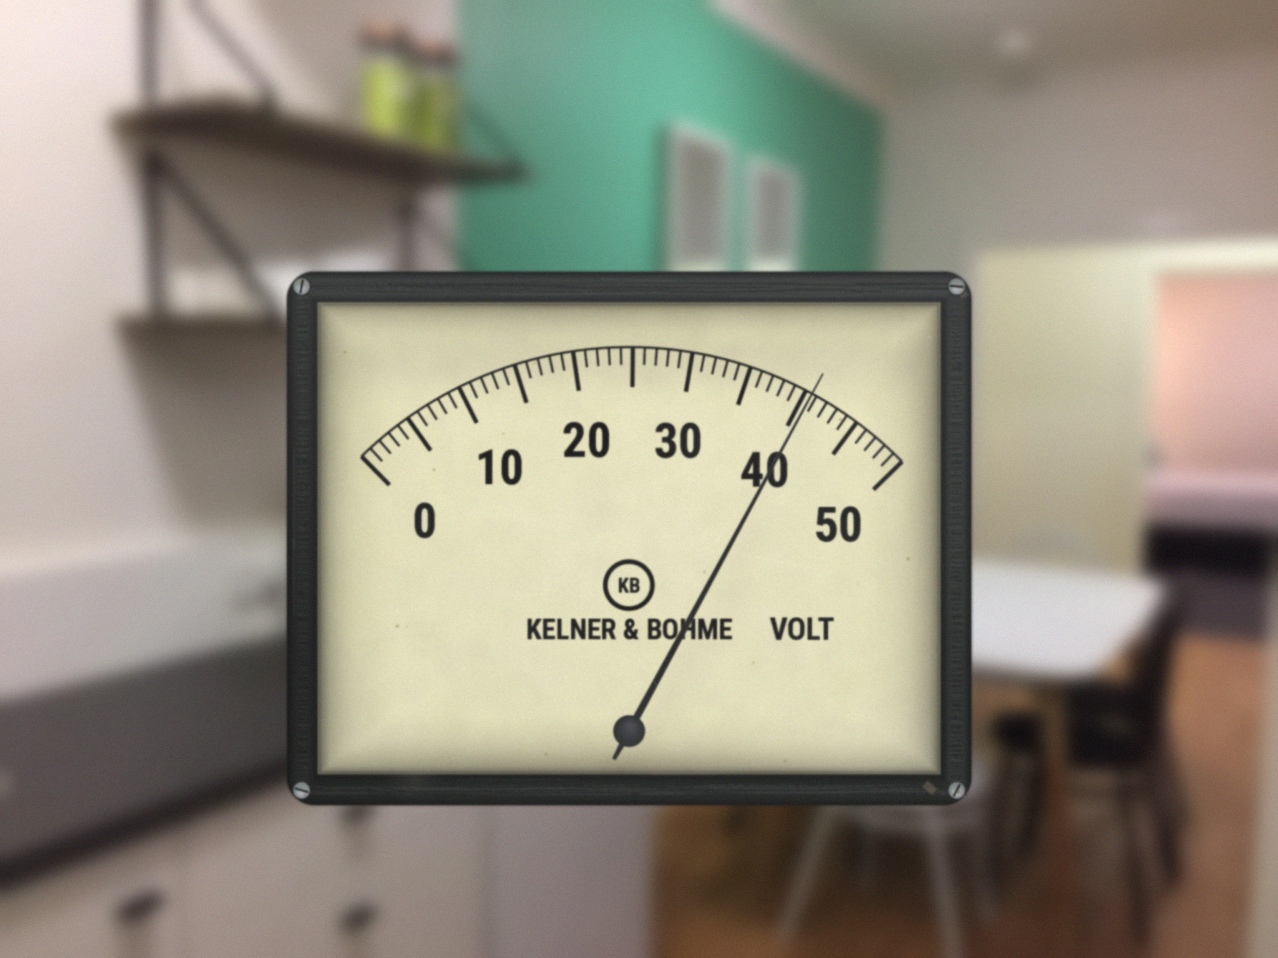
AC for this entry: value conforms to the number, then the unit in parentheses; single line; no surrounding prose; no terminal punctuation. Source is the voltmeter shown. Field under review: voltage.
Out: 40.5 (V)
